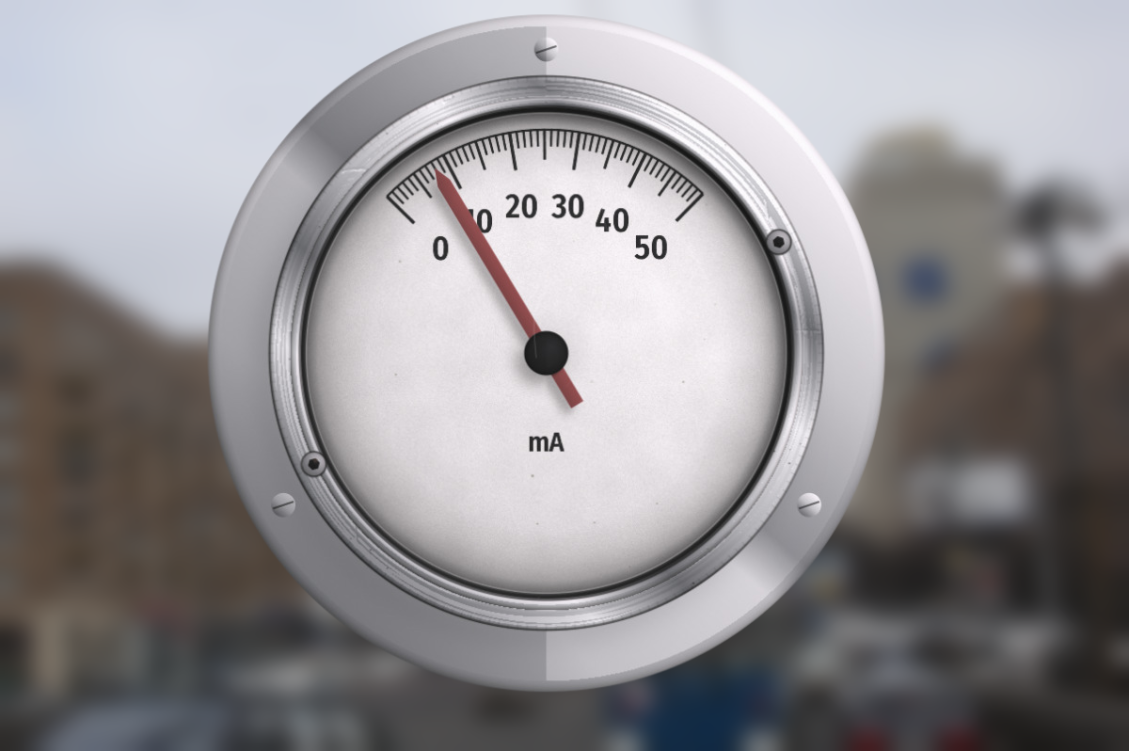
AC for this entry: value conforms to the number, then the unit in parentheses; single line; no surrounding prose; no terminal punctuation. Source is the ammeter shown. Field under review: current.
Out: 8 (mA)
